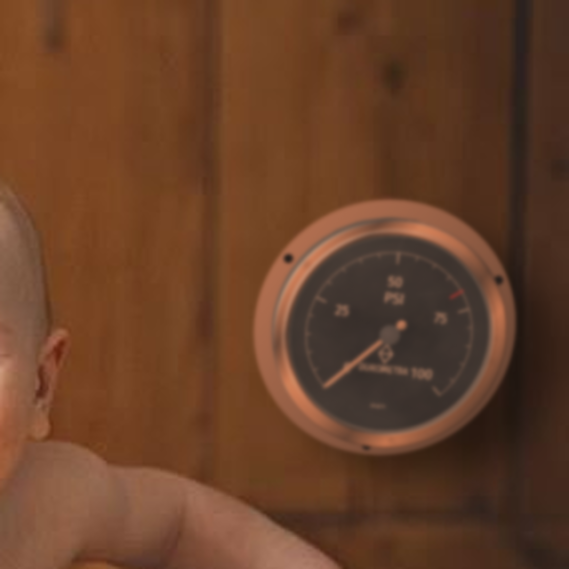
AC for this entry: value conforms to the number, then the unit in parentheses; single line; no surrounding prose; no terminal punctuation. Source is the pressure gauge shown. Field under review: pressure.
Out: 0 (psi)
